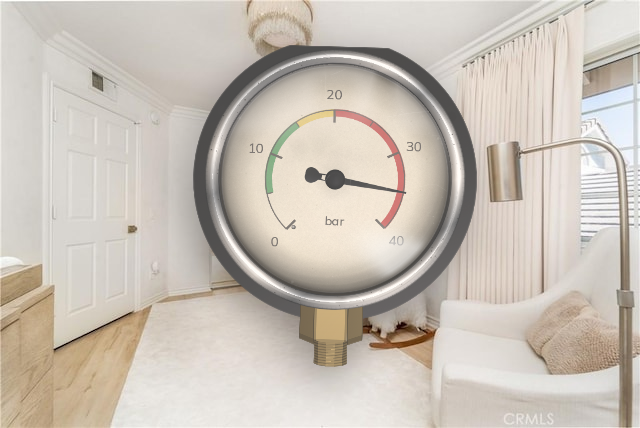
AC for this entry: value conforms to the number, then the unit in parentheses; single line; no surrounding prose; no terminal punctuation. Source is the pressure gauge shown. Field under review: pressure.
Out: 35 (bar)
